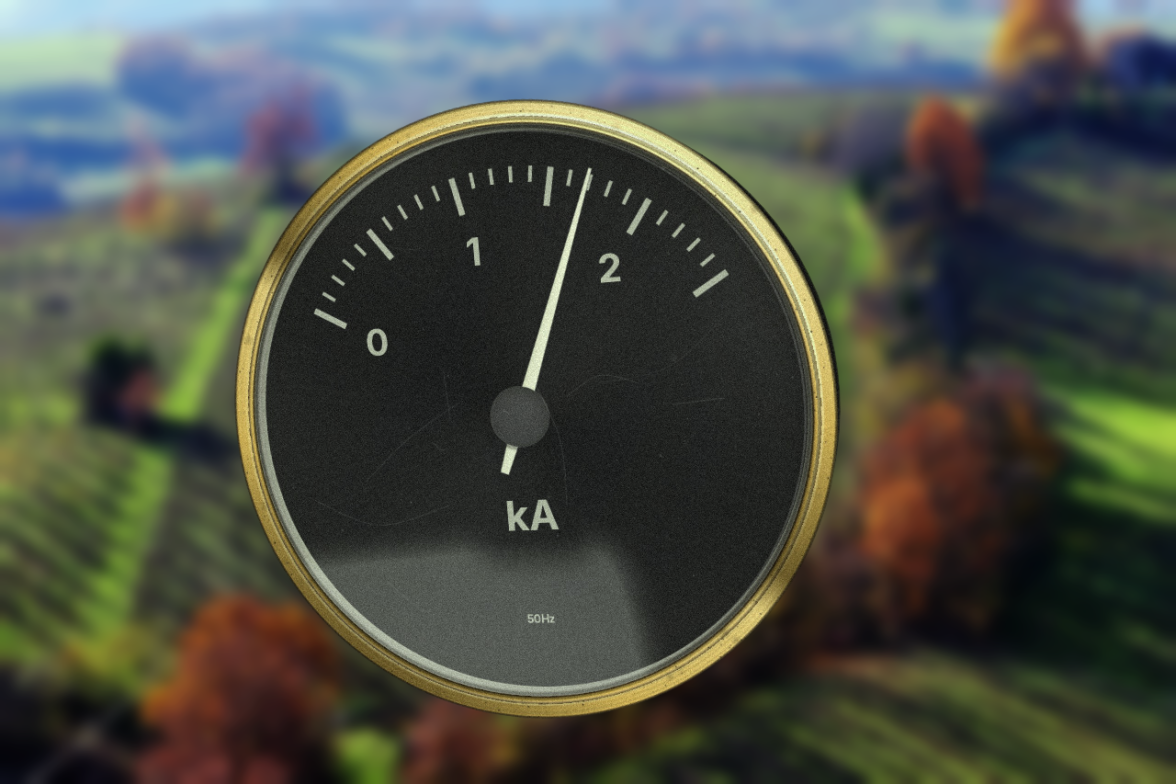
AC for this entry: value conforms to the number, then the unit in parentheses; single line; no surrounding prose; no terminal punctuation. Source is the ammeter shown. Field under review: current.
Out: 1.7 (kA)
